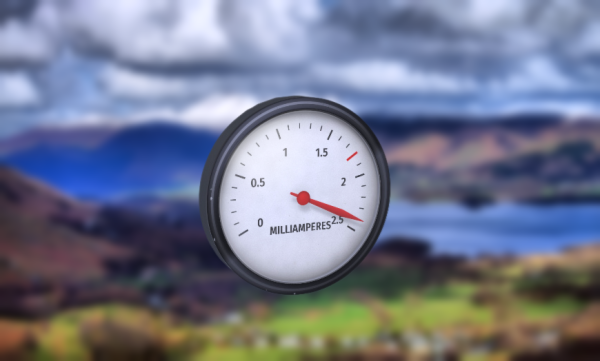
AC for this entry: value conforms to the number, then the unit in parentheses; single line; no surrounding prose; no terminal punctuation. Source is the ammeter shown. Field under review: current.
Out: 2.4 (mA)
